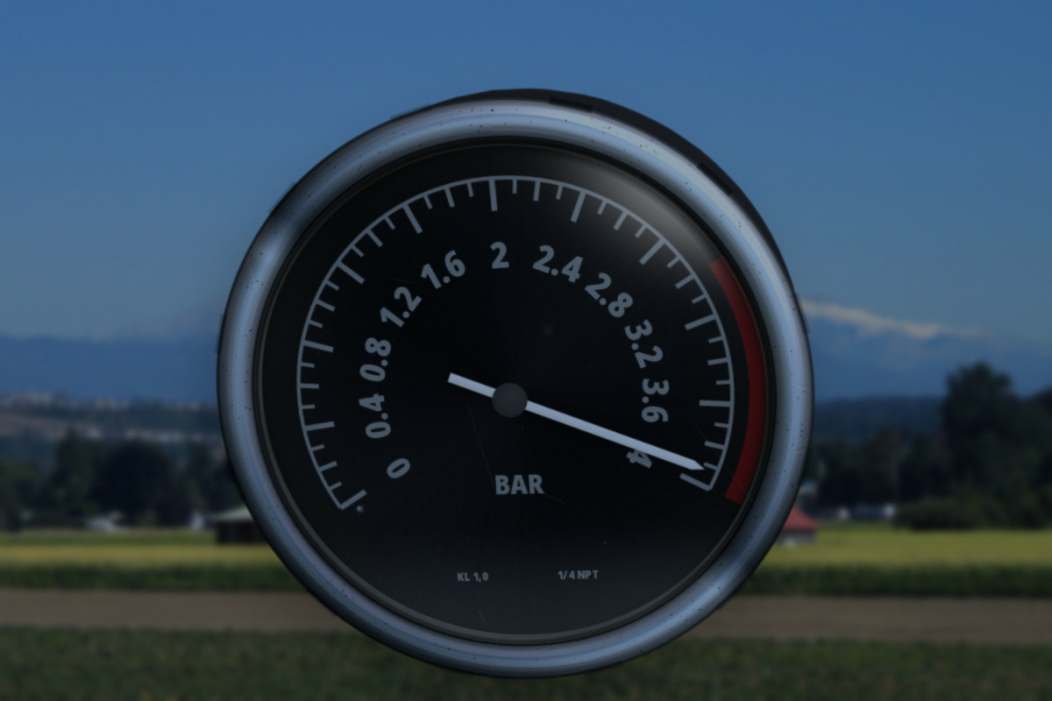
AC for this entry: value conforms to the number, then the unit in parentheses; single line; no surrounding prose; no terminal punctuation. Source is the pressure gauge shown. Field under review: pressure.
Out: 3.9 (bar)
